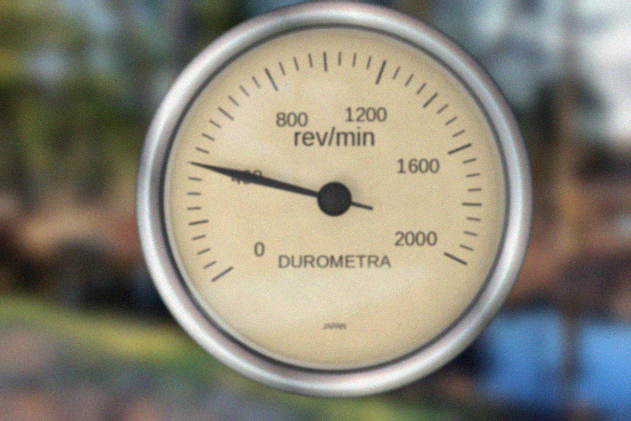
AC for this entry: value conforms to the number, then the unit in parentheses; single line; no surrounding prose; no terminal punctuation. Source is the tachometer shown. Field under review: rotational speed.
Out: 400 (rpm)
